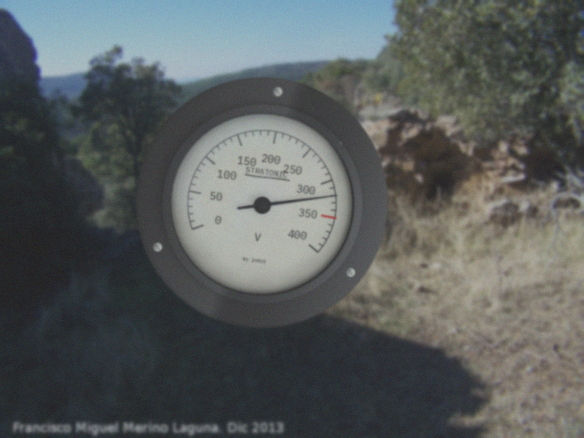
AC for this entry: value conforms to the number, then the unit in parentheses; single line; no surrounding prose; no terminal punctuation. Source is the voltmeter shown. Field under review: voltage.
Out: 320 (V)
